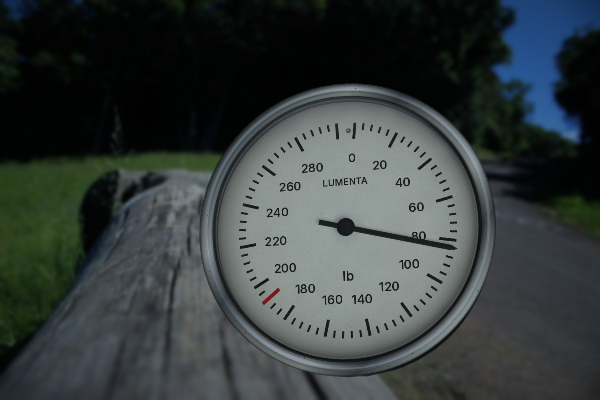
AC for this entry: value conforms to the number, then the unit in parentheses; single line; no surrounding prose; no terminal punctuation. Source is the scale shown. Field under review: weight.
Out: 84 (lb)
